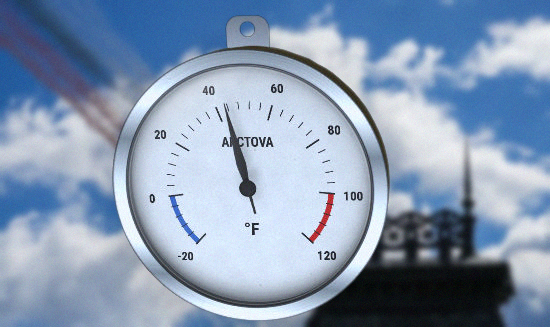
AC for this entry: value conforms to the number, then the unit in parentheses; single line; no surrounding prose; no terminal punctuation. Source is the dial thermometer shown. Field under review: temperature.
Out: 44 (°F)
